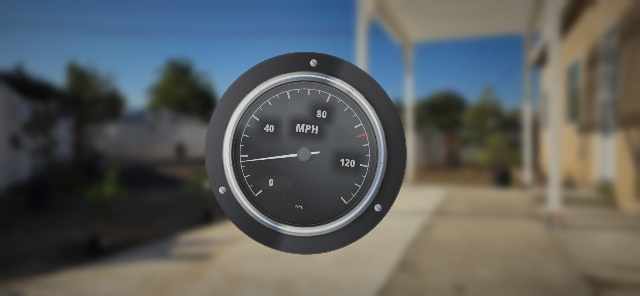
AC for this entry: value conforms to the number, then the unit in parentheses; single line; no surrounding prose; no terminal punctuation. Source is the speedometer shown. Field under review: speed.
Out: 17.5 (mph)
